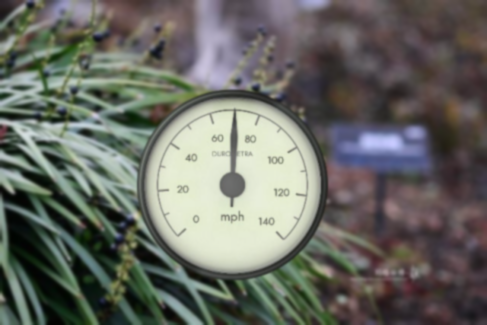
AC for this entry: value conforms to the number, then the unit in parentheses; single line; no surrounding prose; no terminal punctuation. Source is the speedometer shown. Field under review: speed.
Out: 70 (mph)
